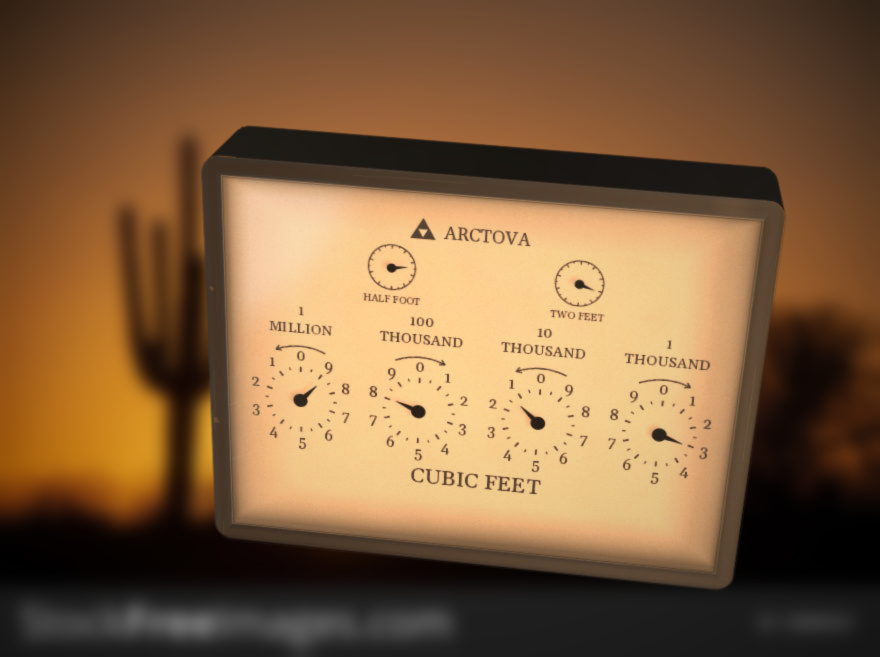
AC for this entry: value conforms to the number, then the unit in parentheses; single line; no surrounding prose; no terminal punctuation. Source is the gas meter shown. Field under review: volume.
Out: 881300 (ft³)
